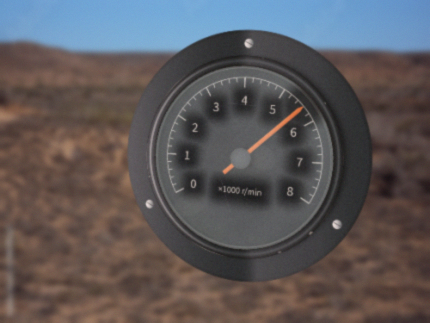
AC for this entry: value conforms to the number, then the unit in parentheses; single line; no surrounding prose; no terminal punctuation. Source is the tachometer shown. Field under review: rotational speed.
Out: 5600 (rpm)
